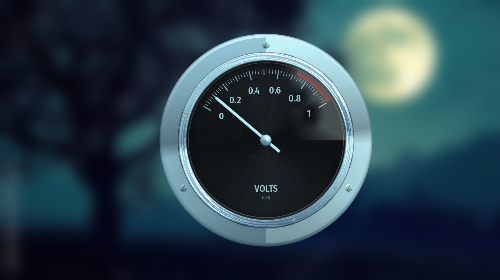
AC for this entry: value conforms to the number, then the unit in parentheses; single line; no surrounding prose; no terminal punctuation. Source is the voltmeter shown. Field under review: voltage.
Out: 0.1 (V)
